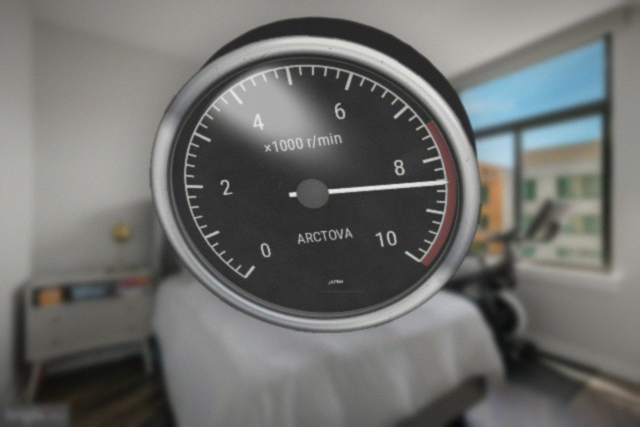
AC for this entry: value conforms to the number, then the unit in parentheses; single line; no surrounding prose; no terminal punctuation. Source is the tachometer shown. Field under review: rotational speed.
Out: 8400 (rpm)
